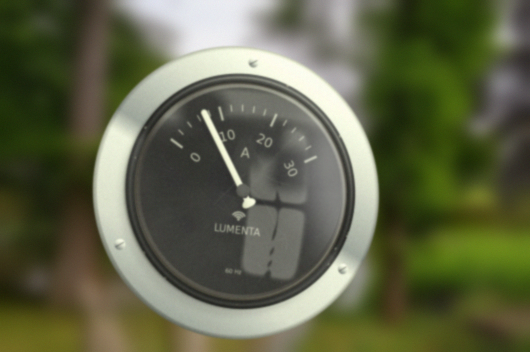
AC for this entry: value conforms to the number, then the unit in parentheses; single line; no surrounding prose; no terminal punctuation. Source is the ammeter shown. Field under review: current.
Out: 7 (A)
